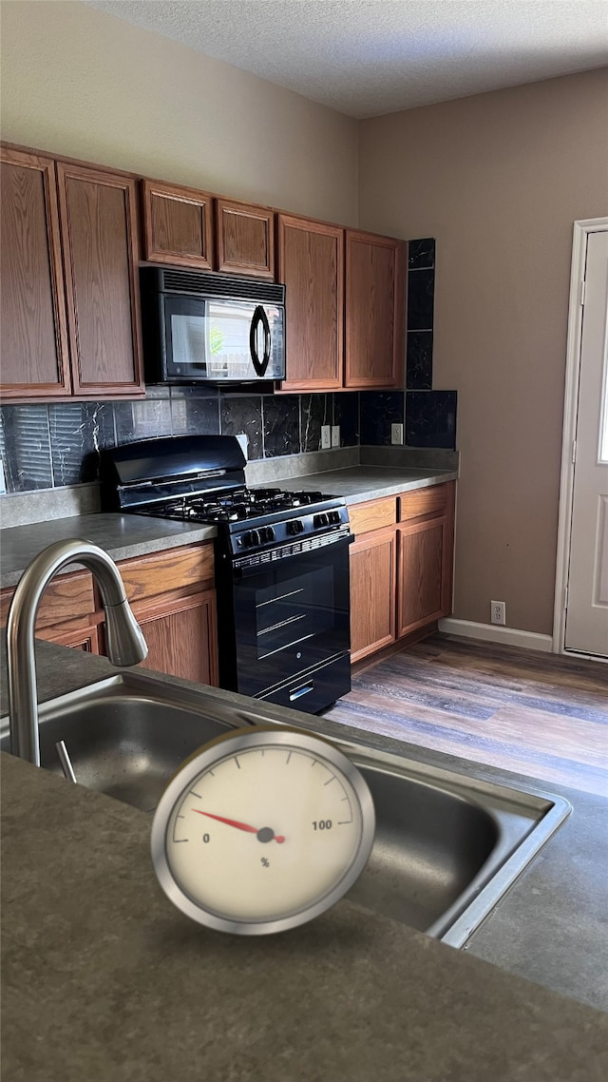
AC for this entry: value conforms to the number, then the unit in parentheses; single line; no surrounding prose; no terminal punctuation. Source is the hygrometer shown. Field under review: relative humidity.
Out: 15 (%)
